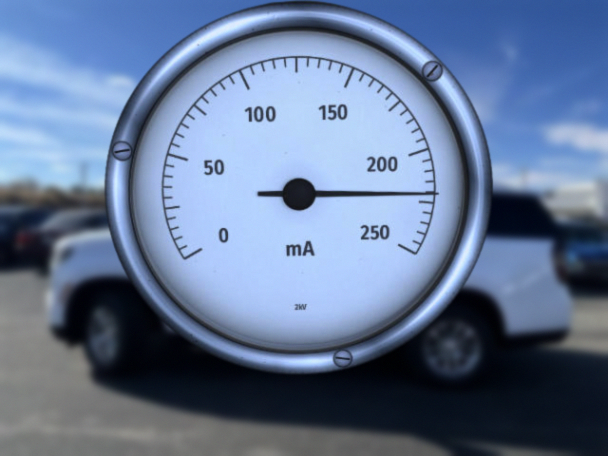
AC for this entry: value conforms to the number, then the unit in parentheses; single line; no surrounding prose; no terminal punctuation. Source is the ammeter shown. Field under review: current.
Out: 220 (mA)
